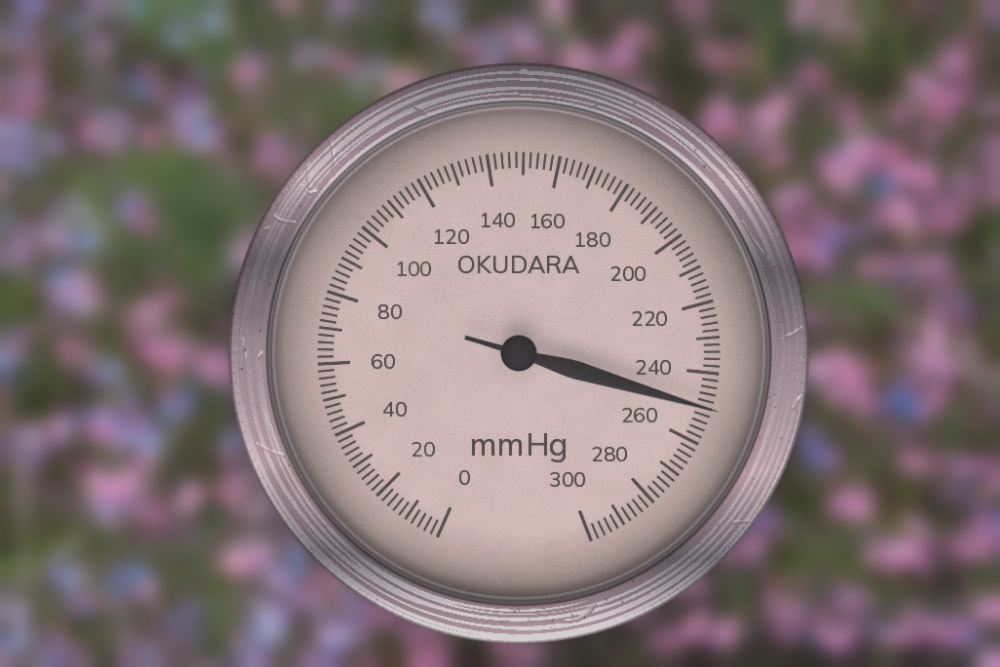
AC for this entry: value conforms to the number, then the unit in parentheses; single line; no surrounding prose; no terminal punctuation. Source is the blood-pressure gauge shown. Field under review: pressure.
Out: 250 (mmHg)
